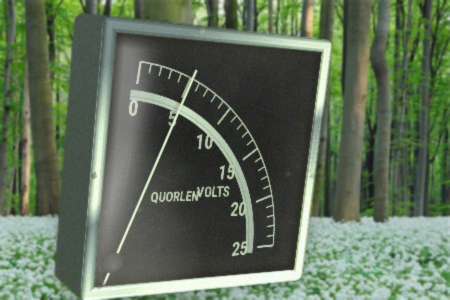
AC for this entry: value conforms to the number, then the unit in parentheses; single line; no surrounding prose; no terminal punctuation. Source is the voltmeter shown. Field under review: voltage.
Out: 5 (V)
